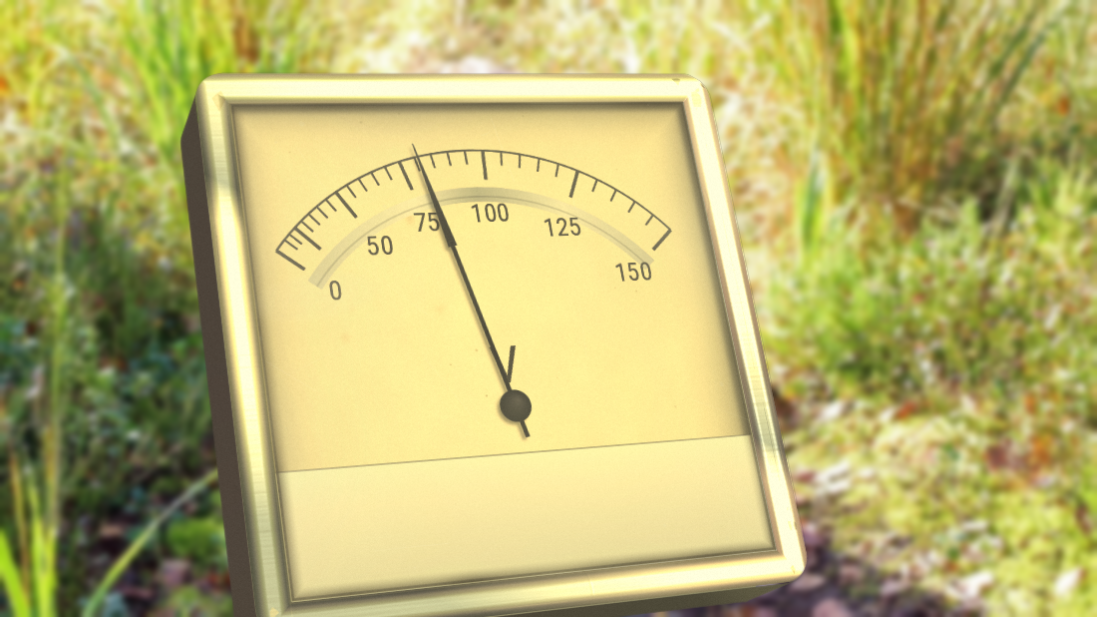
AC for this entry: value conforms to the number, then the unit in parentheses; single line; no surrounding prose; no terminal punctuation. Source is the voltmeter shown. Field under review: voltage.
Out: 80 (V)
